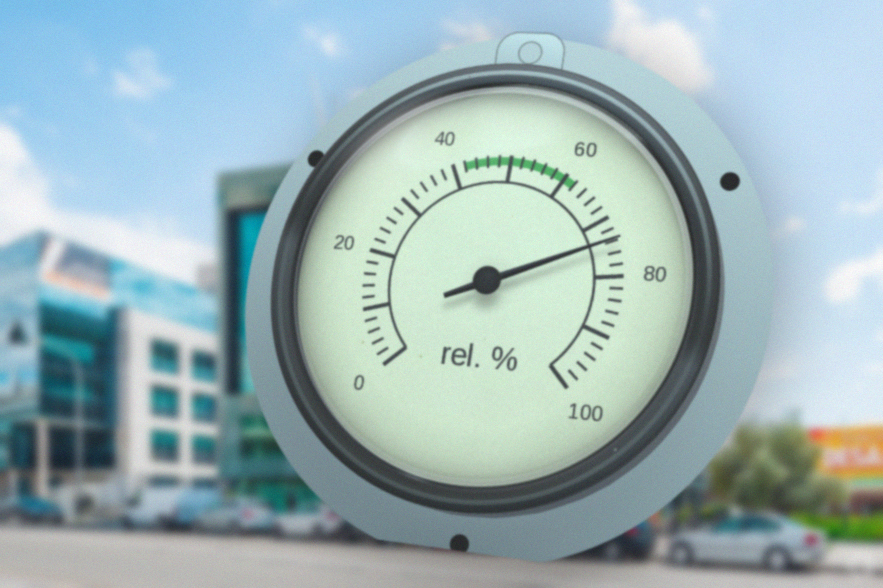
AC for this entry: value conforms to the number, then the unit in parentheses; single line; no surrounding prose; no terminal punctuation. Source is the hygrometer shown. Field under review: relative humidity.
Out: 74 (%)
